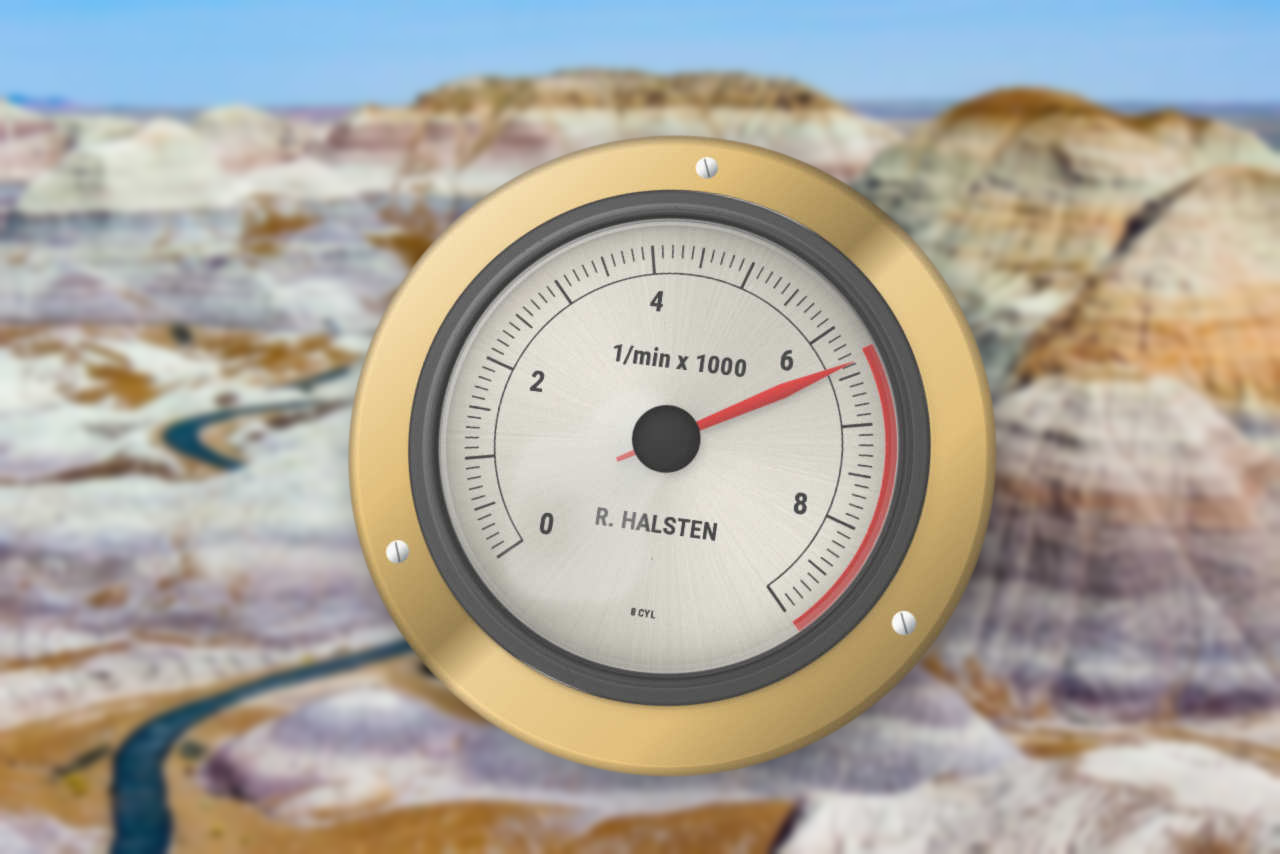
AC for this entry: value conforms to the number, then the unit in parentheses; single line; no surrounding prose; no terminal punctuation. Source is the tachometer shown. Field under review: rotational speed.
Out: 6400 (rpm)
